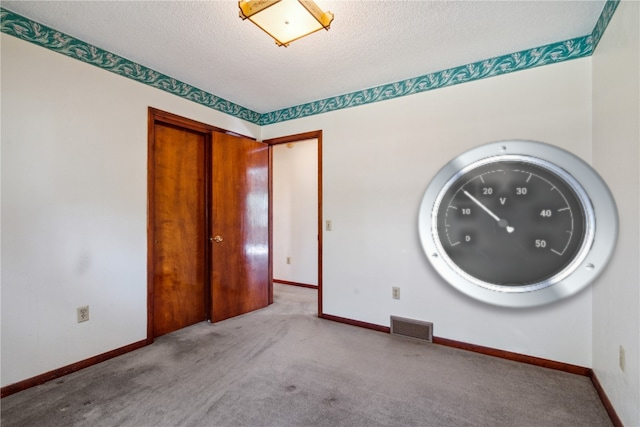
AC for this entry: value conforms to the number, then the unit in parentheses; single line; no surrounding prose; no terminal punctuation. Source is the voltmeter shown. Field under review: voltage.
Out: 15 (V)
